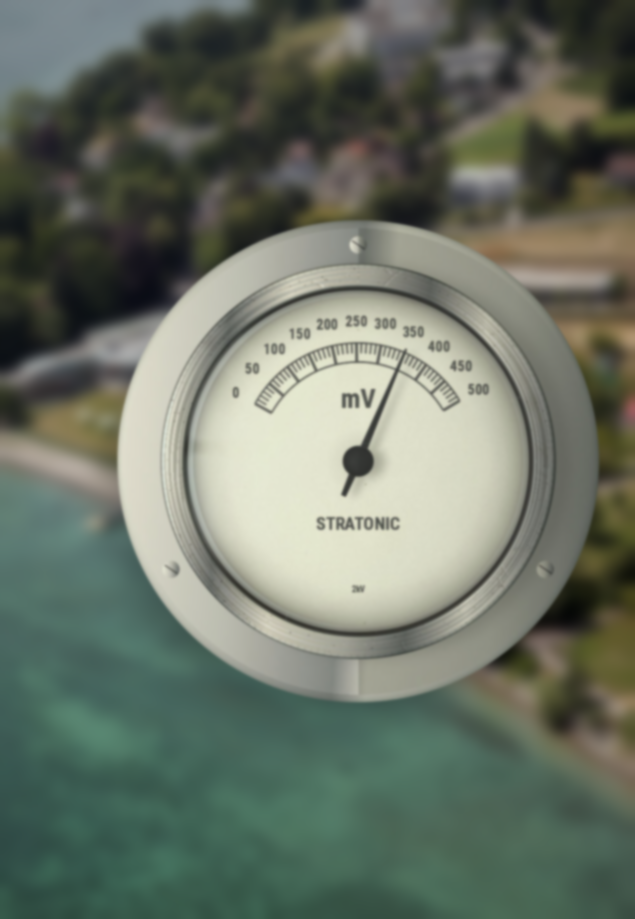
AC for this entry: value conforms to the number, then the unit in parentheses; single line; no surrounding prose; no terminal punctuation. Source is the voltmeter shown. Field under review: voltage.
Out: 350 (mV)
